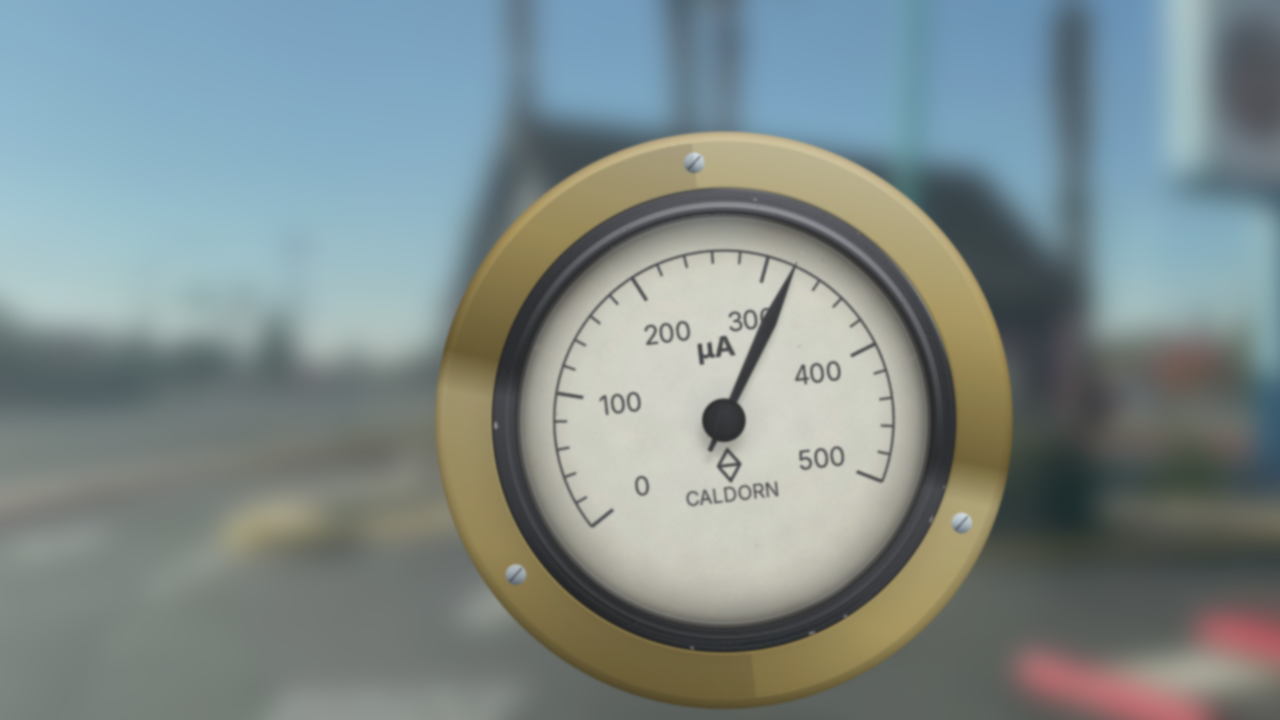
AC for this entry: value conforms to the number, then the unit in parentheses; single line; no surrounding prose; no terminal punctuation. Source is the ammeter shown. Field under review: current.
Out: 320 (µA)
